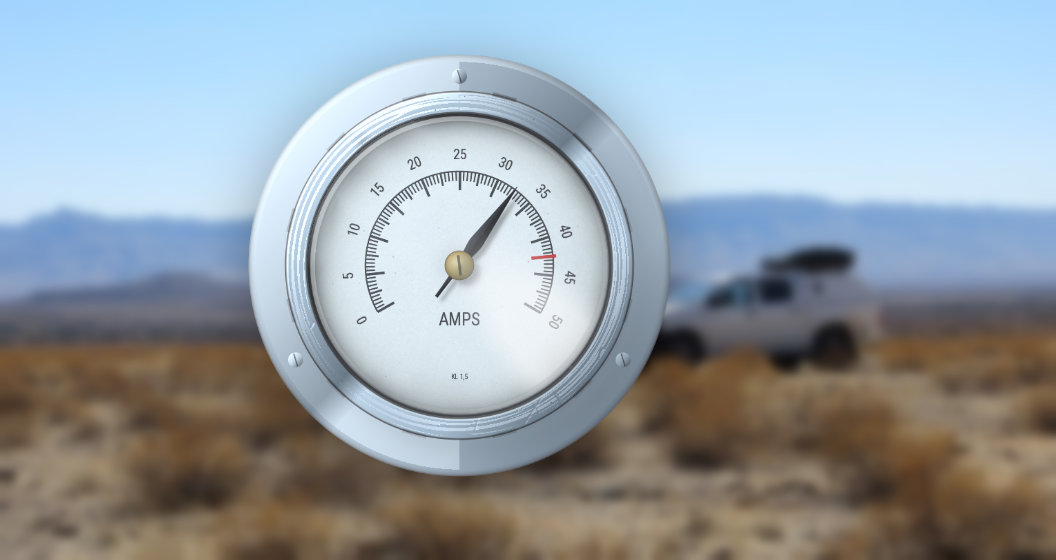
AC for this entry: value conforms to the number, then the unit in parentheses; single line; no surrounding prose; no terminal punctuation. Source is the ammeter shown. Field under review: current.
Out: 32.5 (A)
